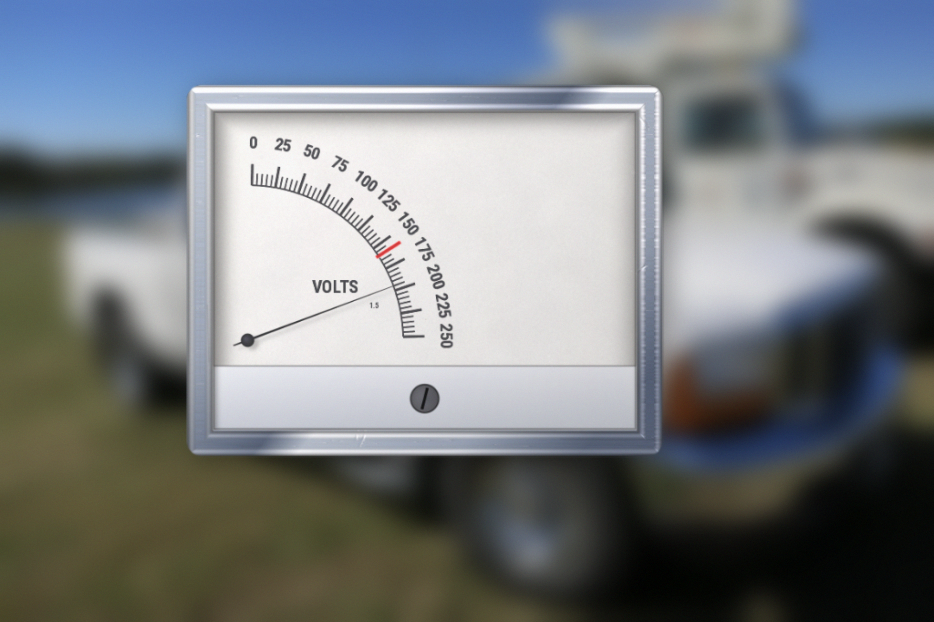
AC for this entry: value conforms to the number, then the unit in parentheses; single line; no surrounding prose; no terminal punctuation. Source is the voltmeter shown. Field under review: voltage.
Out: 195 (V)
